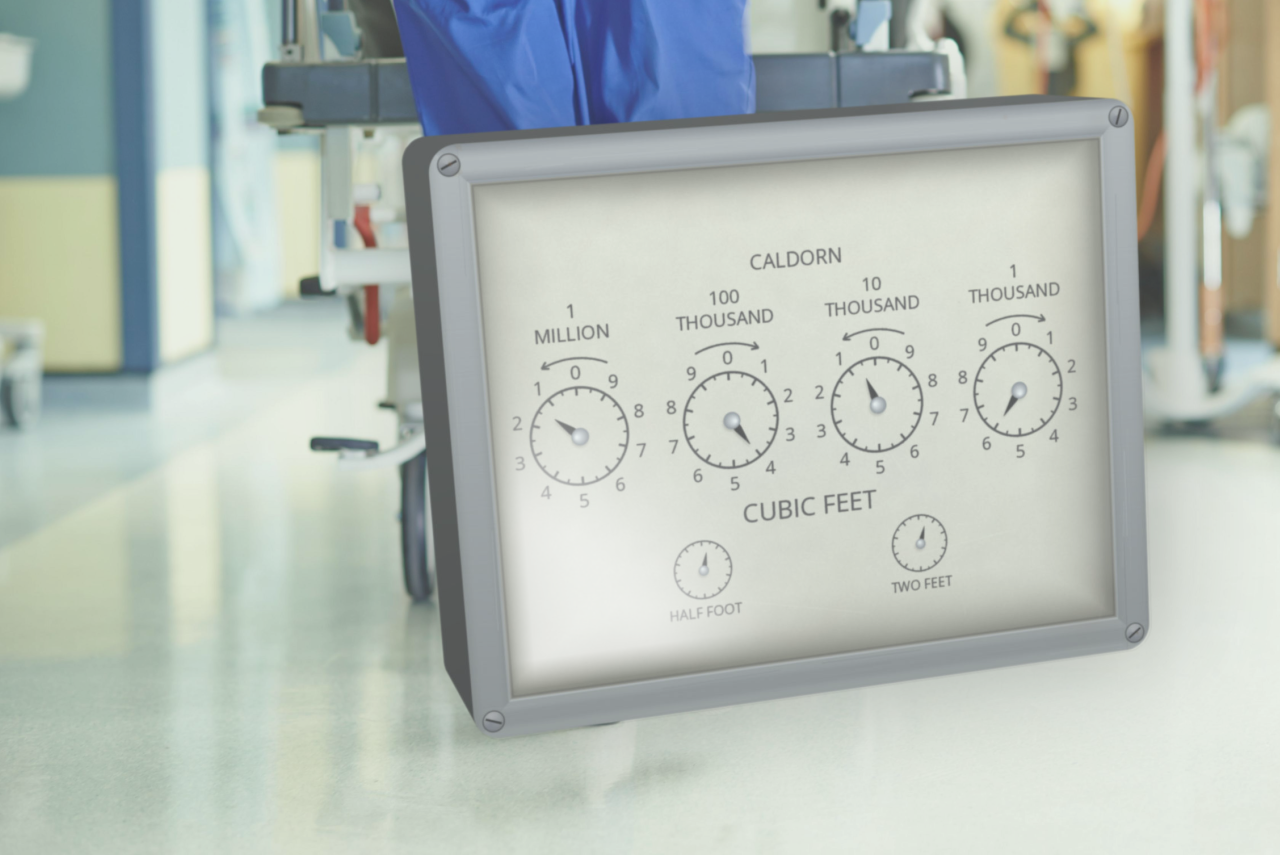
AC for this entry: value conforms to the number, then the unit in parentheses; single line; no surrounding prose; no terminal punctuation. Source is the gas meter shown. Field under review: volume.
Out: 140600 (ft³)
